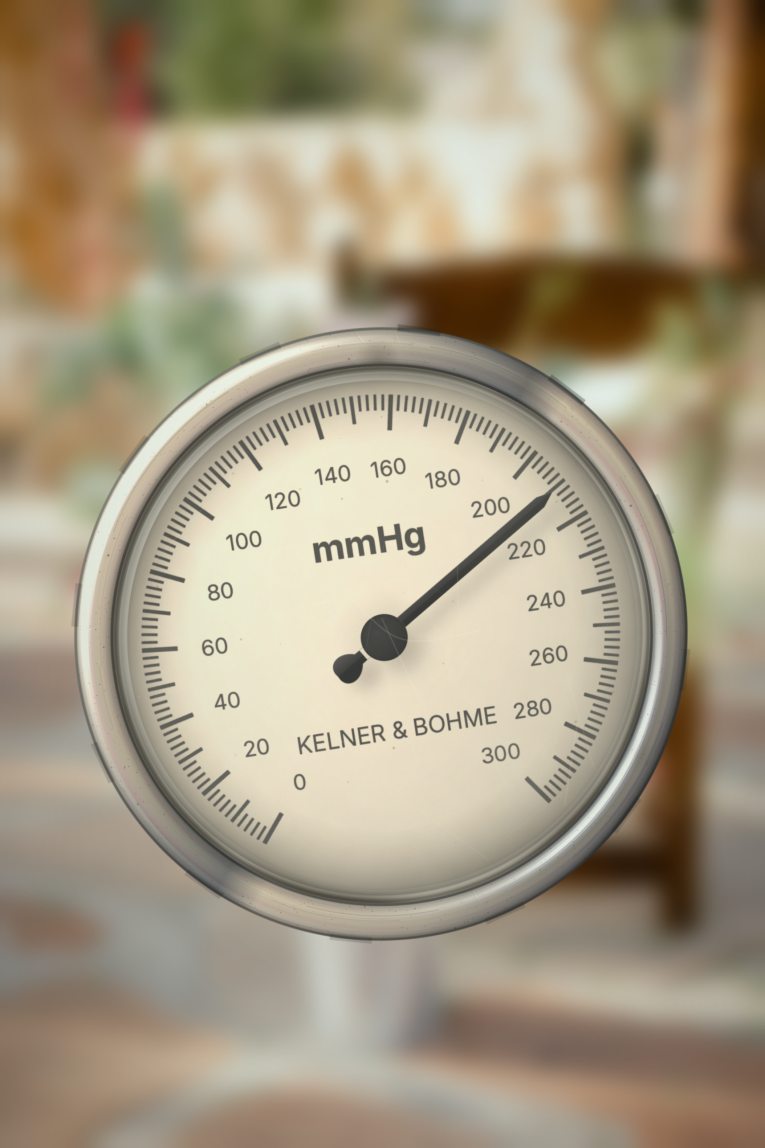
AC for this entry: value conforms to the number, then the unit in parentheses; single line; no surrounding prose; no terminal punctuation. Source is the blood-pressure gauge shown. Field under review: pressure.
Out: 210 (mmHg)
